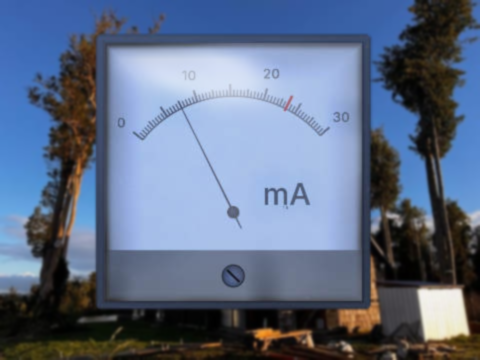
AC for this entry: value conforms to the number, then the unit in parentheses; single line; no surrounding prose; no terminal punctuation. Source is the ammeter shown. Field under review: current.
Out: 7.5 (mA)
